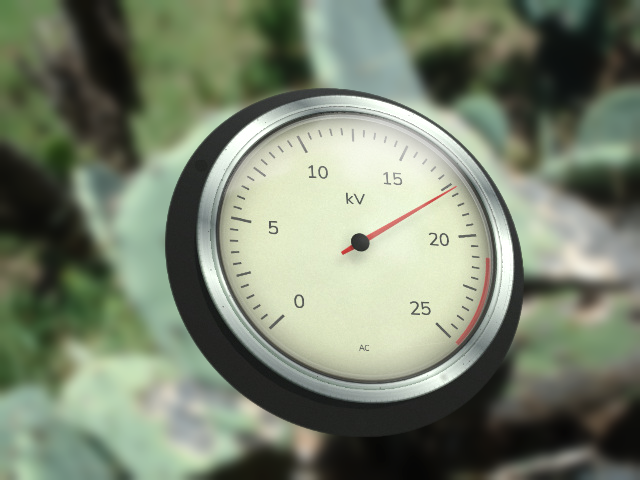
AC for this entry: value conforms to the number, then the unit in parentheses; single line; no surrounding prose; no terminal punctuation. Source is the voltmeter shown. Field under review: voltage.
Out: 17.75 (kV)
